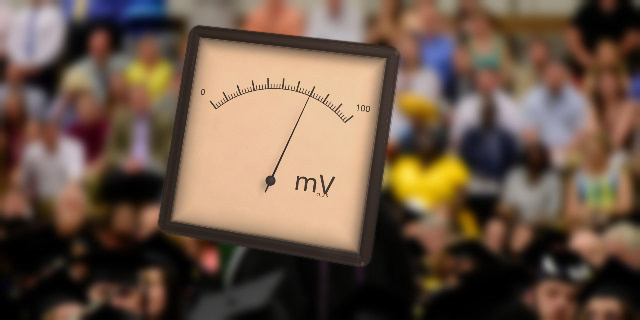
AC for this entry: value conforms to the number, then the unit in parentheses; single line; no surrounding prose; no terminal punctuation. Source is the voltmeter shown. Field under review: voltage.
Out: 70 (mV)
